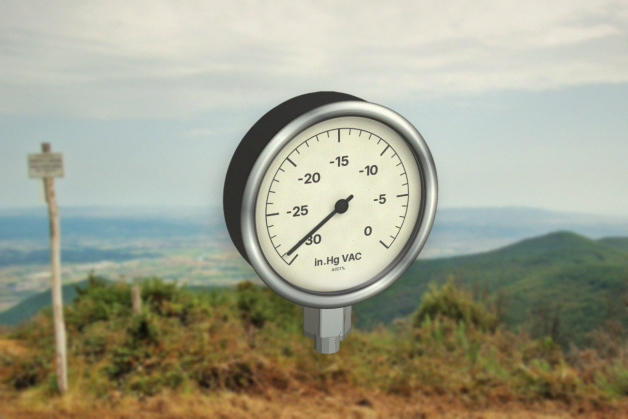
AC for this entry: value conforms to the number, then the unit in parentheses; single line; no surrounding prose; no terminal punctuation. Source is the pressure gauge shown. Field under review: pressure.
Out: -29 (inHg)
